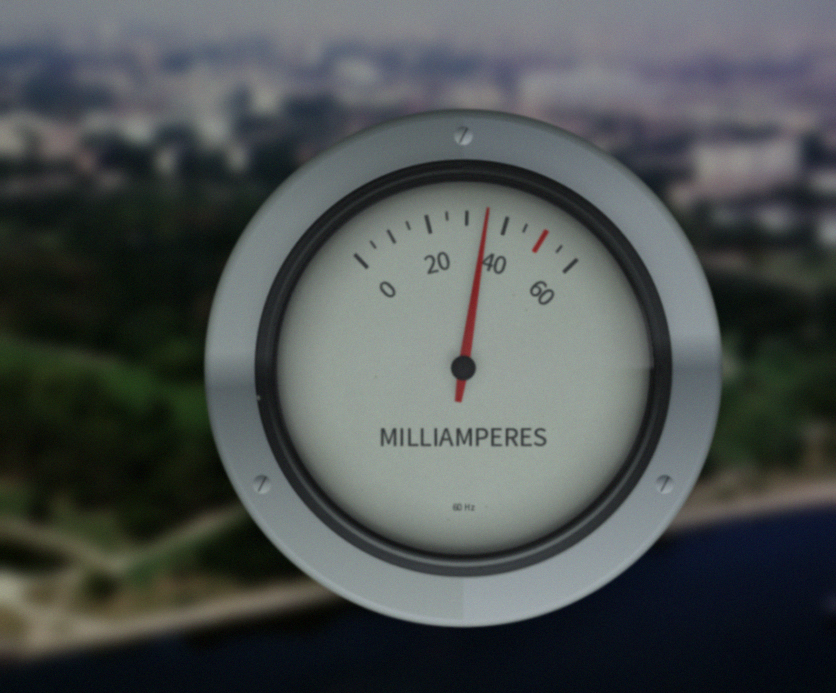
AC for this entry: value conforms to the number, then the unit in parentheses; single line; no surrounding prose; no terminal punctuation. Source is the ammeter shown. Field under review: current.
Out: 35 (mA)
